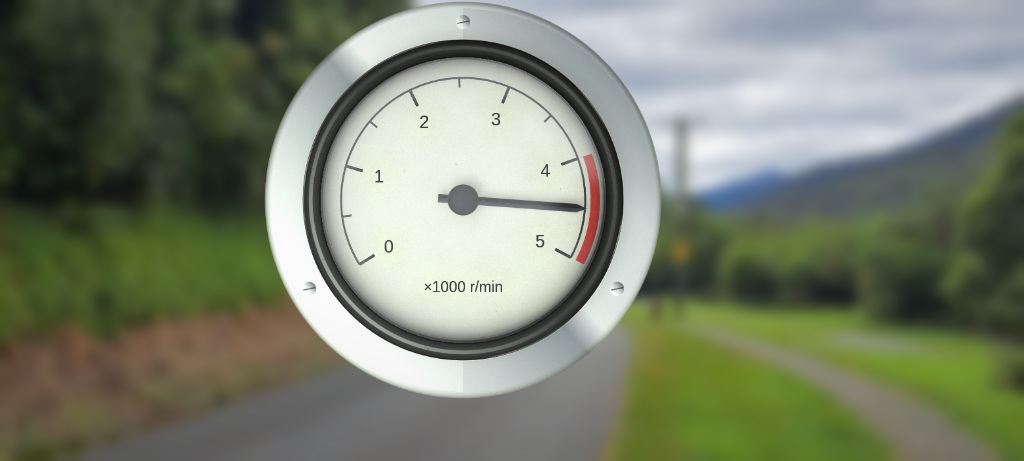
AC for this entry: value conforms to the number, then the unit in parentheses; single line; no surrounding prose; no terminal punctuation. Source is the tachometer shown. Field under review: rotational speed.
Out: 4500 (rpm)
